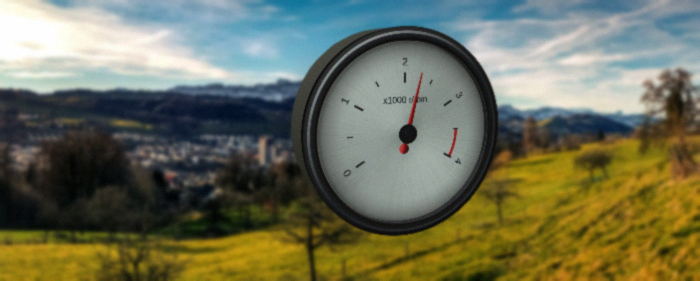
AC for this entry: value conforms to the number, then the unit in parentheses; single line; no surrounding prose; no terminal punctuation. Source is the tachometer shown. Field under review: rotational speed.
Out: 2250 (rpm)
